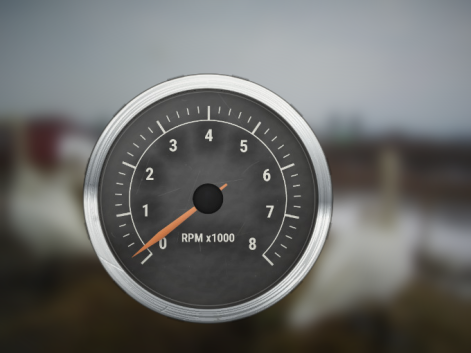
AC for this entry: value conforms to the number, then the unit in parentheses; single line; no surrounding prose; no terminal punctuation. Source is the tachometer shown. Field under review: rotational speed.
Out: 200 (rpm)
